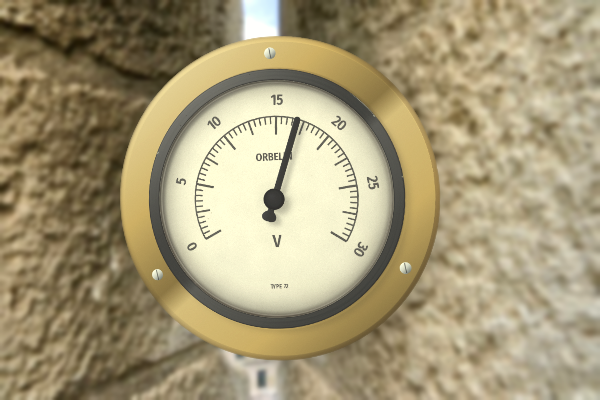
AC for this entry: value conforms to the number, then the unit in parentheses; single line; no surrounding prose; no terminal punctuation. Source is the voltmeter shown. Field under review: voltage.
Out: 17 (V)
